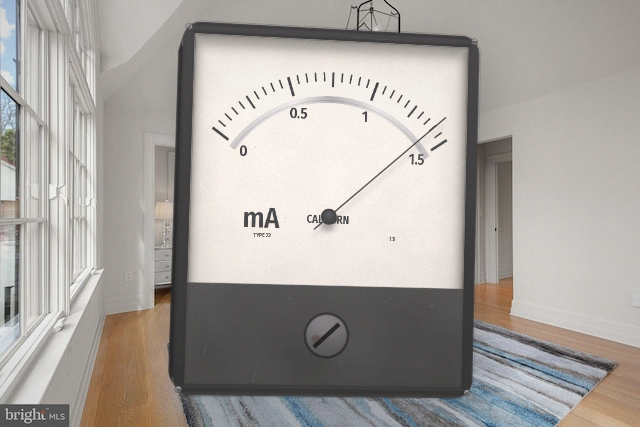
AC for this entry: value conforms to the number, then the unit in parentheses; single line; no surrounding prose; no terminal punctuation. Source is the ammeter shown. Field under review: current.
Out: 1.4 (mA)
